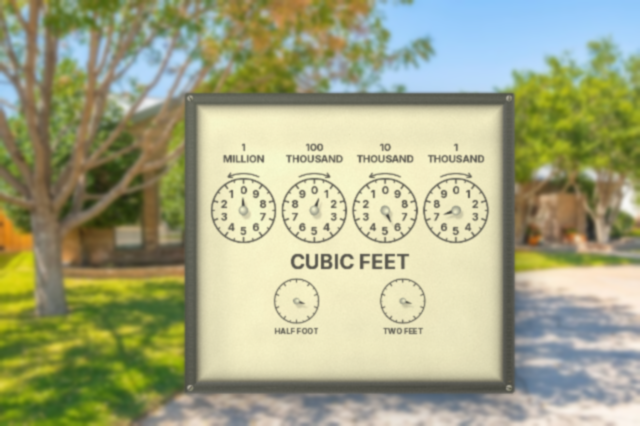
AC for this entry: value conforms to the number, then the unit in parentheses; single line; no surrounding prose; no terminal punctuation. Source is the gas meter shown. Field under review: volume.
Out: 5700 (ft³)
